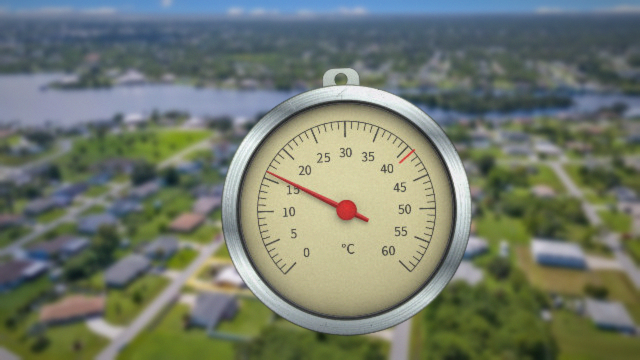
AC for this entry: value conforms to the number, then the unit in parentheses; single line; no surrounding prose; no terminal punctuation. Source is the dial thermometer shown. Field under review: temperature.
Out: 16 (°C)
